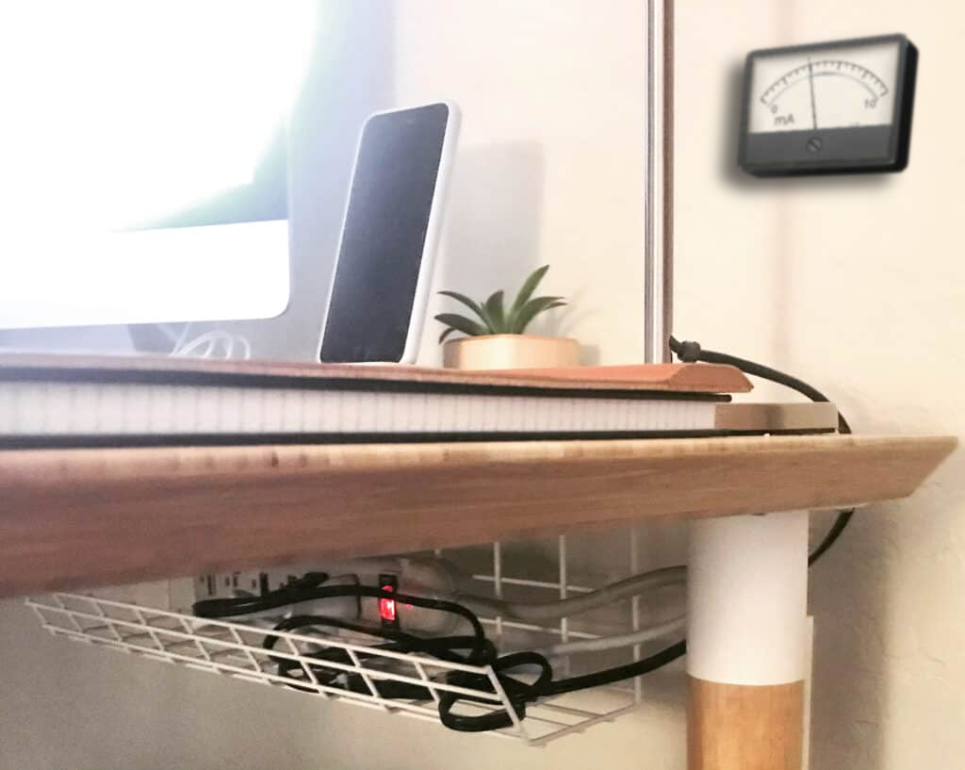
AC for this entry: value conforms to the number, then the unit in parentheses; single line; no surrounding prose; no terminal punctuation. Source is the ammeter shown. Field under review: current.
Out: 4 (mA)
